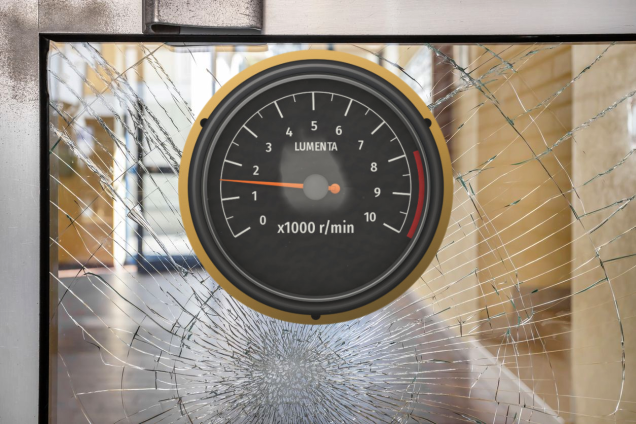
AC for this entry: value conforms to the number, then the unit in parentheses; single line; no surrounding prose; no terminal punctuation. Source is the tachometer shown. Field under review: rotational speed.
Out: 1500 (rpm)
